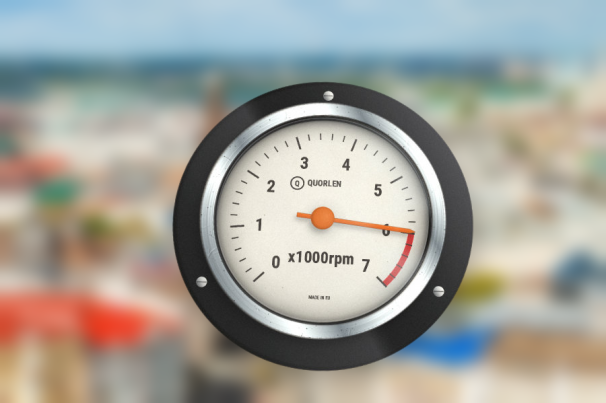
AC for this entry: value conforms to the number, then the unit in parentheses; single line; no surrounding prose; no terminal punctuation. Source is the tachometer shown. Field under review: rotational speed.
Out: 6000 (rpm)
